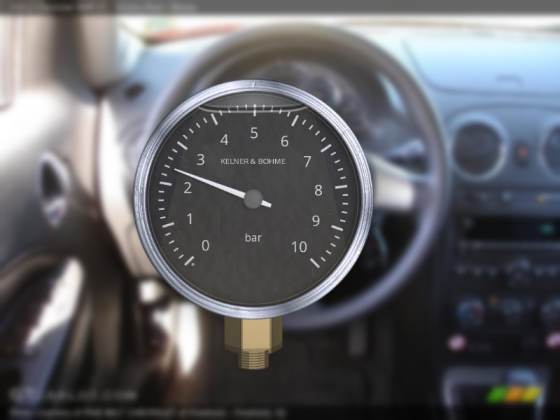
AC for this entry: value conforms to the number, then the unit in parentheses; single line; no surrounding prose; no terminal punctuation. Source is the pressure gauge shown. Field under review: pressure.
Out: 2.4 (bar)
